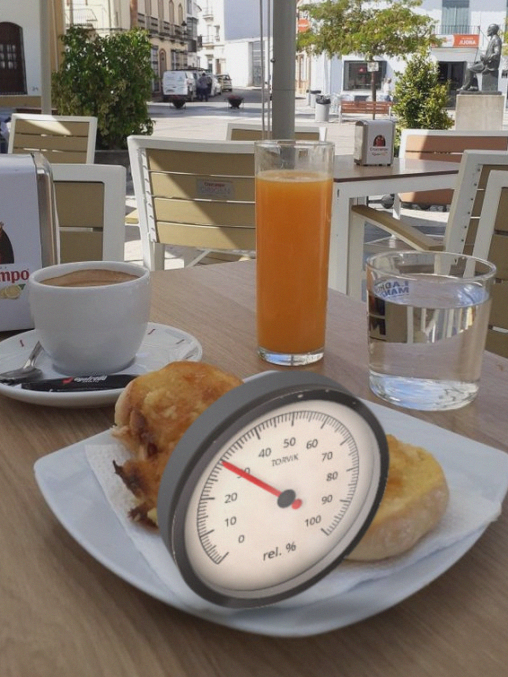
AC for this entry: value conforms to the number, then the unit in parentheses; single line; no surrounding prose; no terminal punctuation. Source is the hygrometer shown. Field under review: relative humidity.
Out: 30 (%)
